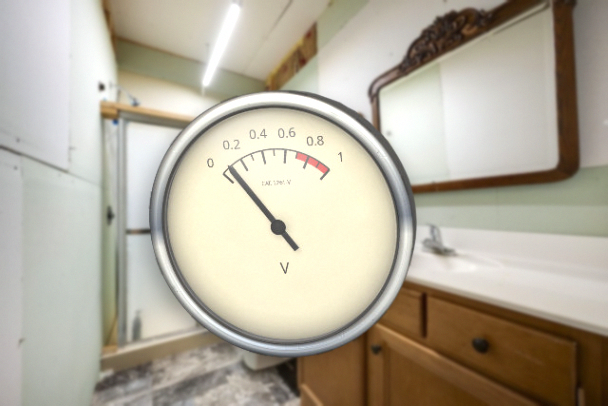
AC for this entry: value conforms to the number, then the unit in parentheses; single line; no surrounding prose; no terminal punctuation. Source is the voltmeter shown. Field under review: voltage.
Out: 0.1 (V)
